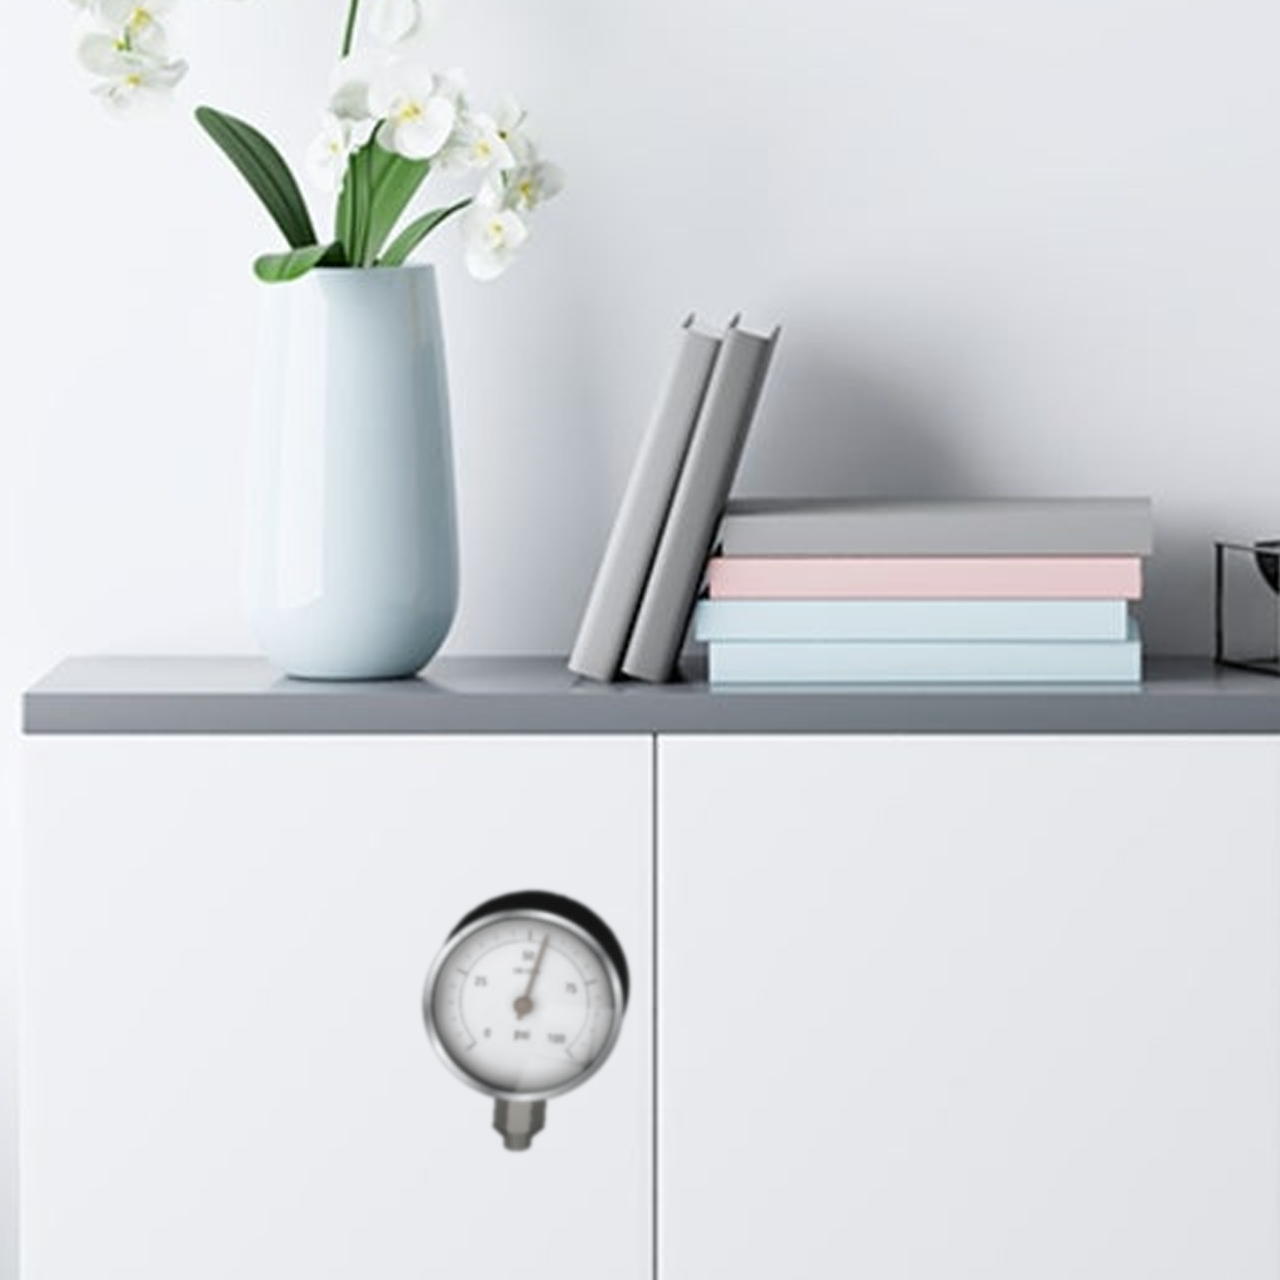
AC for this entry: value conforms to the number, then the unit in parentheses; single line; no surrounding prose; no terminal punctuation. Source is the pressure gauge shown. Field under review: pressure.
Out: 55 (psi)
